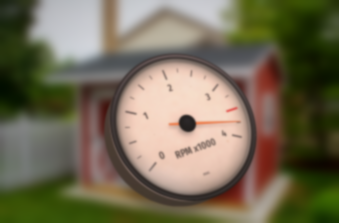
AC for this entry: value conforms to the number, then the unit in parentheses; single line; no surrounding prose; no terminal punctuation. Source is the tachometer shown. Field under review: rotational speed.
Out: 3750 (rpm)
